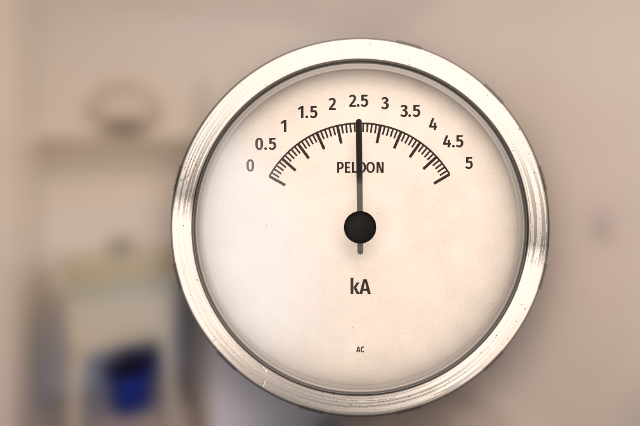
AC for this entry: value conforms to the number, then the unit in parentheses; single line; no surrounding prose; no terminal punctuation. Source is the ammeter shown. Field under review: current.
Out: 2.5 (kA)
